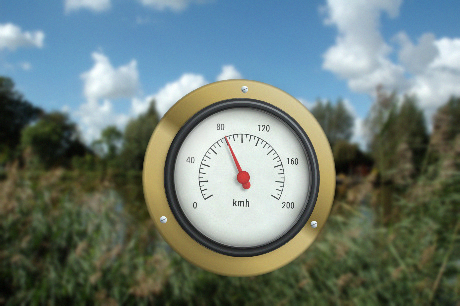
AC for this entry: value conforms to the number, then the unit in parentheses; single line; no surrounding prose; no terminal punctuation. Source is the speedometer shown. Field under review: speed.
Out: 80 (km/h)
